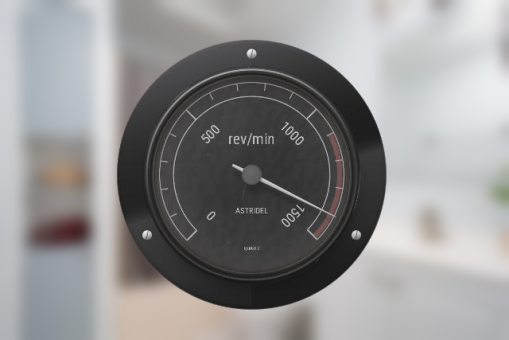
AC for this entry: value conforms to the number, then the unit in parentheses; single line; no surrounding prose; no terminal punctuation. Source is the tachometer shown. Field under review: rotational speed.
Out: 1400 (rpm)
